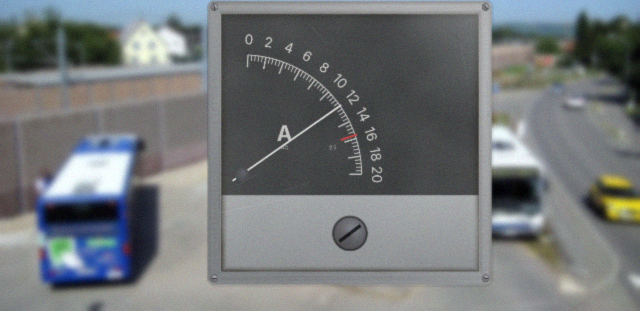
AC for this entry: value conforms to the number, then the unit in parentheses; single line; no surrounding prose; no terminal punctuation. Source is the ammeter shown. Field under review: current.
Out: 12 (A)
